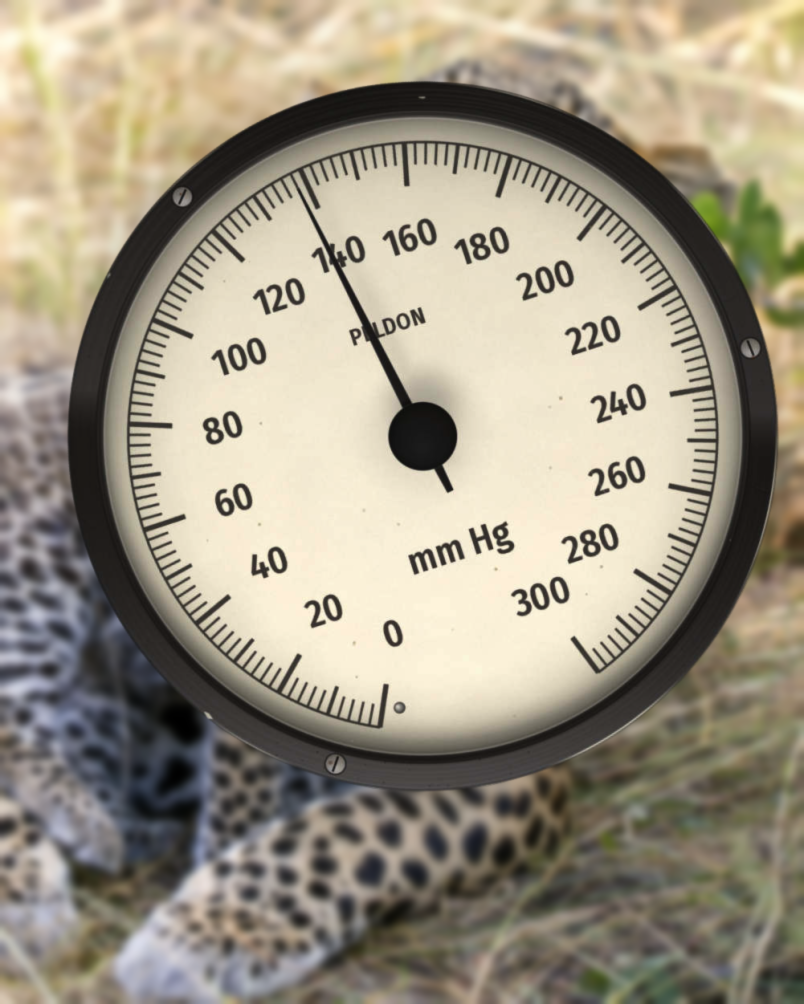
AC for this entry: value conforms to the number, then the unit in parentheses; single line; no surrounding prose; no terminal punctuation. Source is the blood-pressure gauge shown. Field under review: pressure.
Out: 138 (mmHg)
